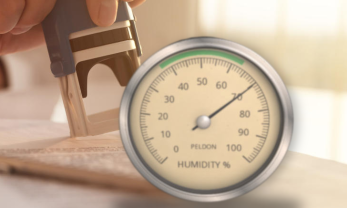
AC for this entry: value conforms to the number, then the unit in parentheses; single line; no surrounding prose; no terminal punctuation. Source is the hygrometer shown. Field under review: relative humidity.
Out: 70 (%)
